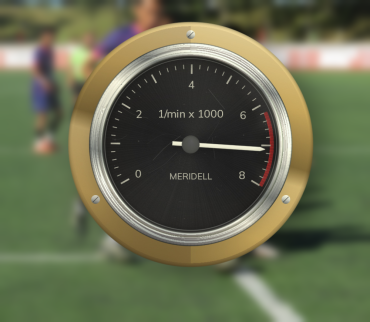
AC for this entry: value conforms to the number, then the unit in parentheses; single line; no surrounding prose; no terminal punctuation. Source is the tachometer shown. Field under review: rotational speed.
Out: 7100 (rpm)
